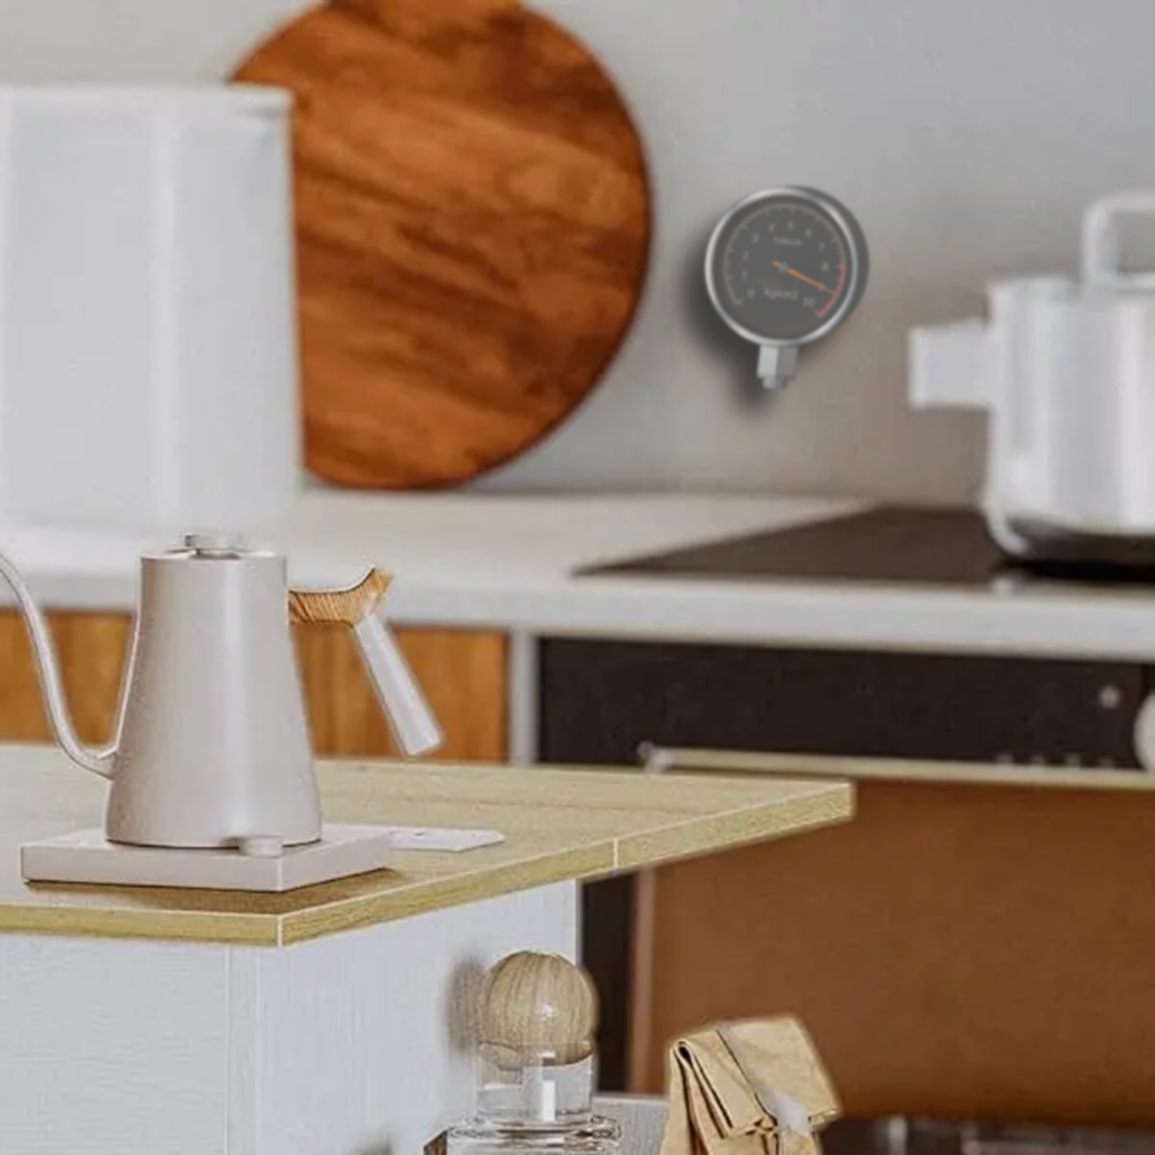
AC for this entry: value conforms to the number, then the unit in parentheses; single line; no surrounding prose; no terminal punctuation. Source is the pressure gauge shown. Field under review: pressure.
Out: 9 (kg/cm²)
